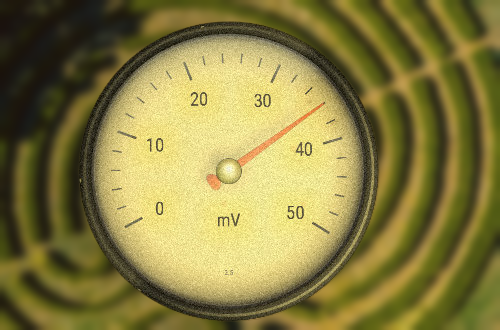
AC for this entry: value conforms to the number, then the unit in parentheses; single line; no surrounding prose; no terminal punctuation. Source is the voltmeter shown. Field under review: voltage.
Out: 36 (mV)
